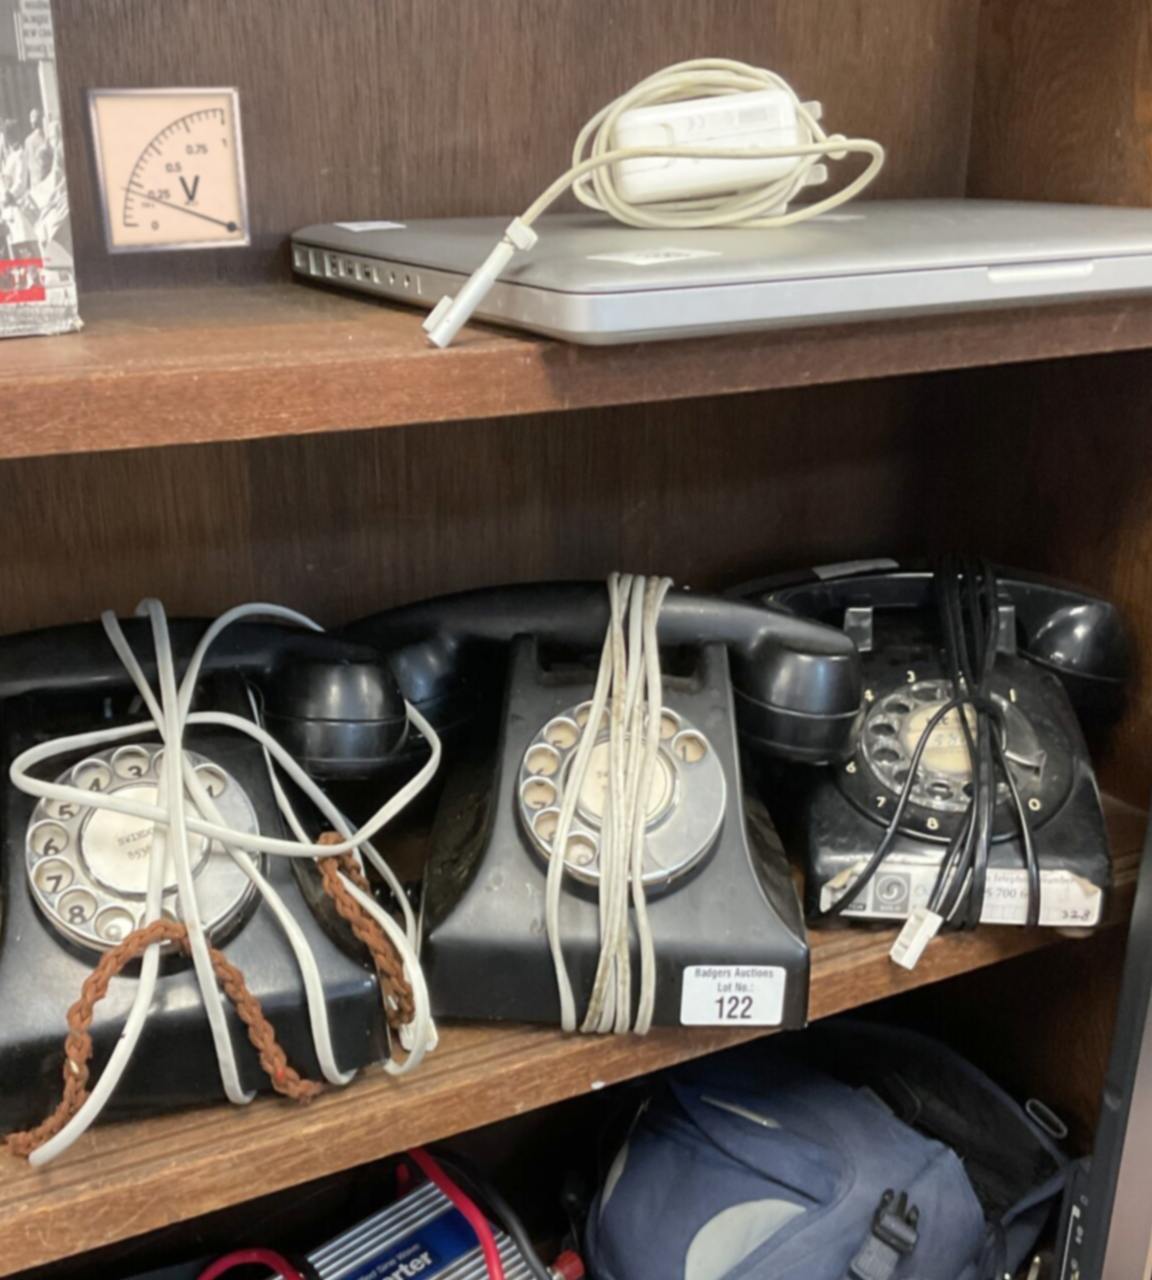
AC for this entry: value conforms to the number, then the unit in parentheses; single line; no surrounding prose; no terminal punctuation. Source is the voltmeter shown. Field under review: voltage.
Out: 0.2 (V)
